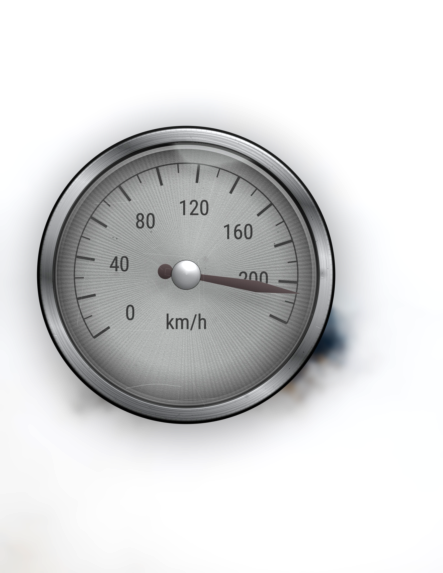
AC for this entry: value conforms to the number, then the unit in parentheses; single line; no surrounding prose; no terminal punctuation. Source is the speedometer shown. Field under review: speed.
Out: 205 (km/h)
